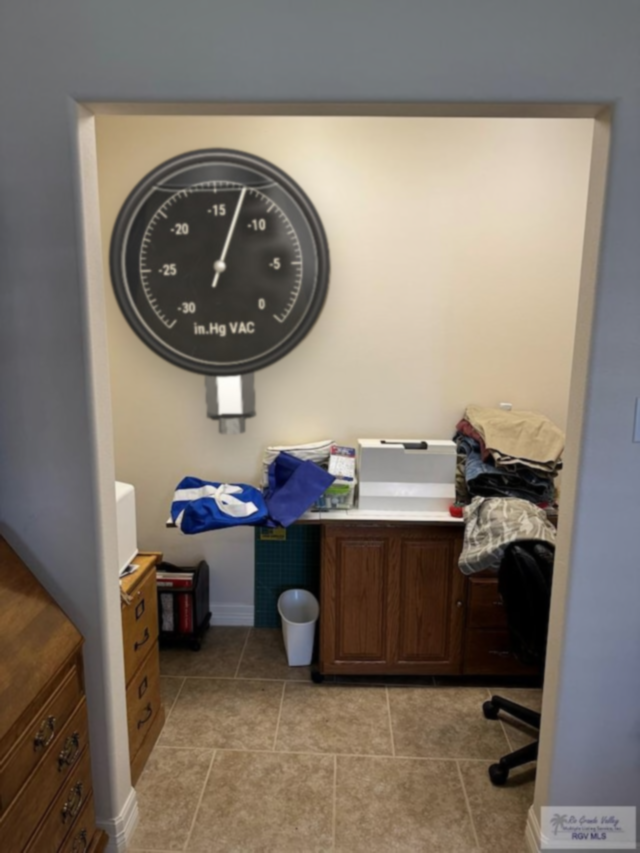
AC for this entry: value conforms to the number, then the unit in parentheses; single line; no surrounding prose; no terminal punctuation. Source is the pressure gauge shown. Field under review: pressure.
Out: -12.5 (inHg)
